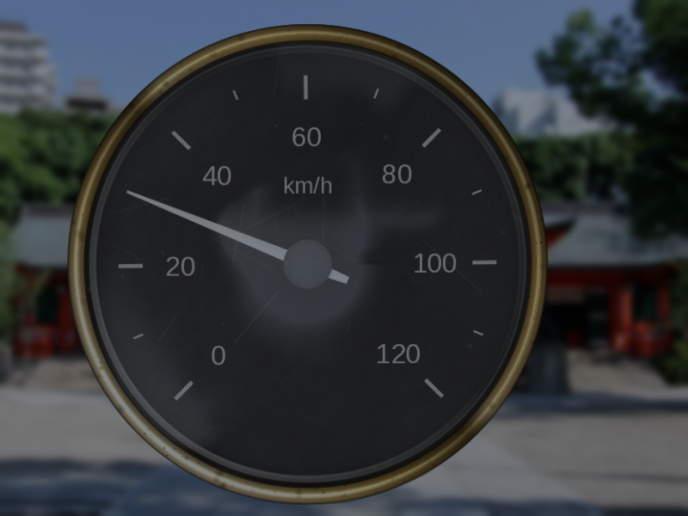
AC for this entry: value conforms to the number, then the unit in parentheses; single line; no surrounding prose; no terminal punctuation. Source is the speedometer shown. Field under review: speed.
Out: 30 (km/h)
